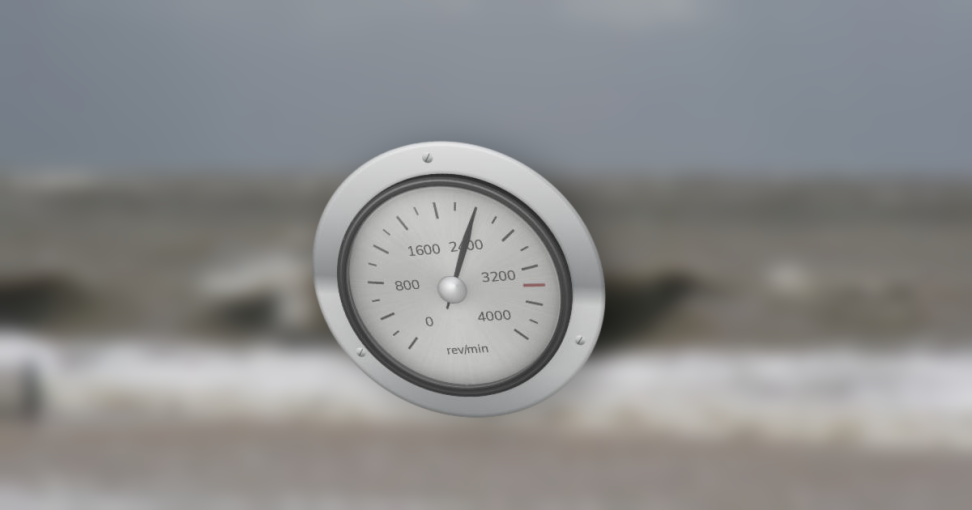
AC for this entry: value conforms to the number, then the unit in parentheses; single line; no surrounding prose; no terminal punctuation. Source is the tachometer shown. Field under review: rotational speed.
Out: 2400 (rpm)
